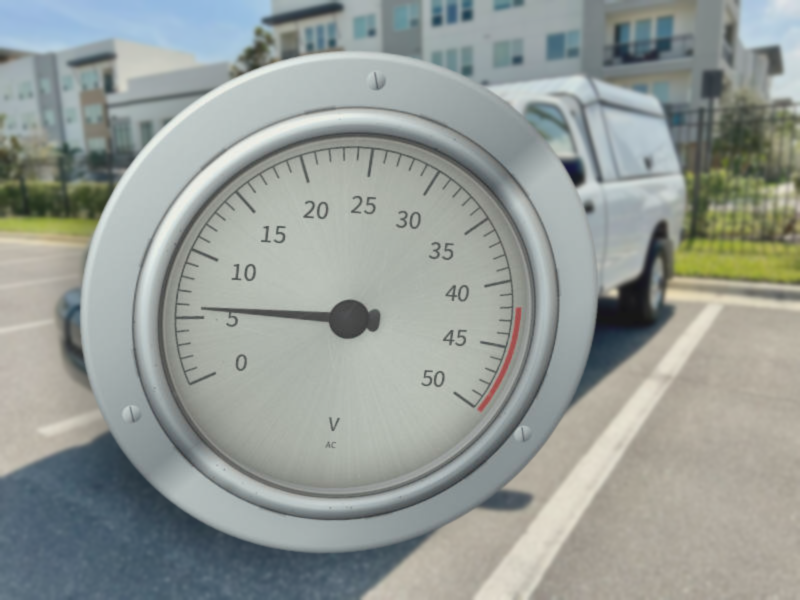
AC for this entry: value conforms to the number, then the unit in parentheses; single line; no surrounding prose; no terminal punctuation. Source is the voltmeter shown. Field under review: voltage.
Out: 6 (V)
